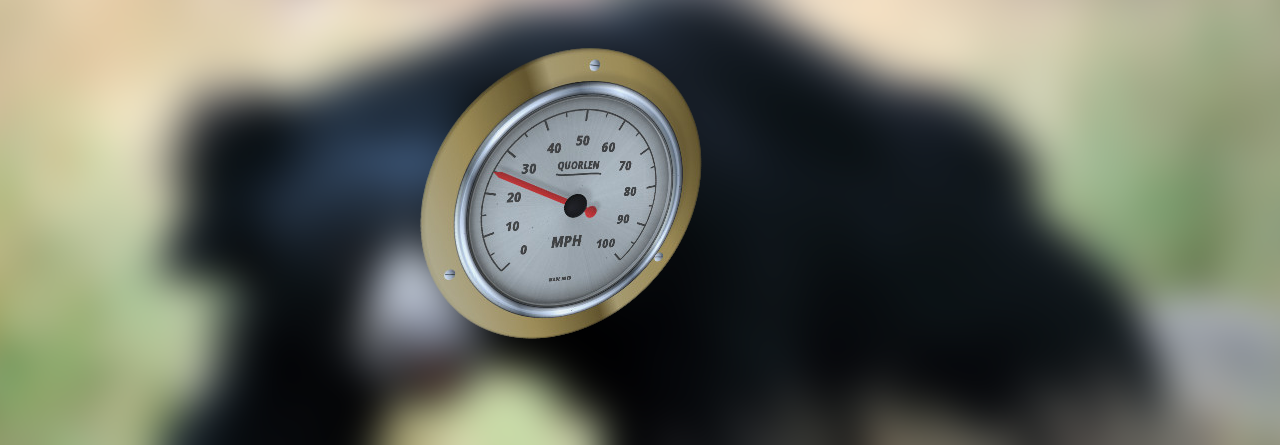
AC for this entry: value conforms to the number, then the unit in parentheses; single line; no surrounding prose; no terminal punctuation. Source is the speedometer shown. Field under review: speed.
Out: 25 (mph)
